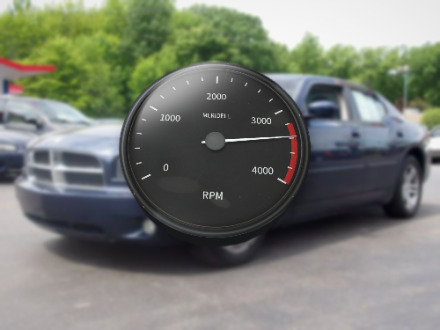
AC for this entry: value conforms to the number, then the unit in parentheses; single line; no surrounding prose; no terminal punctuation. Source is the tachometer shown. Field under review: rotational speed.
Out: 3400 (rpm)
